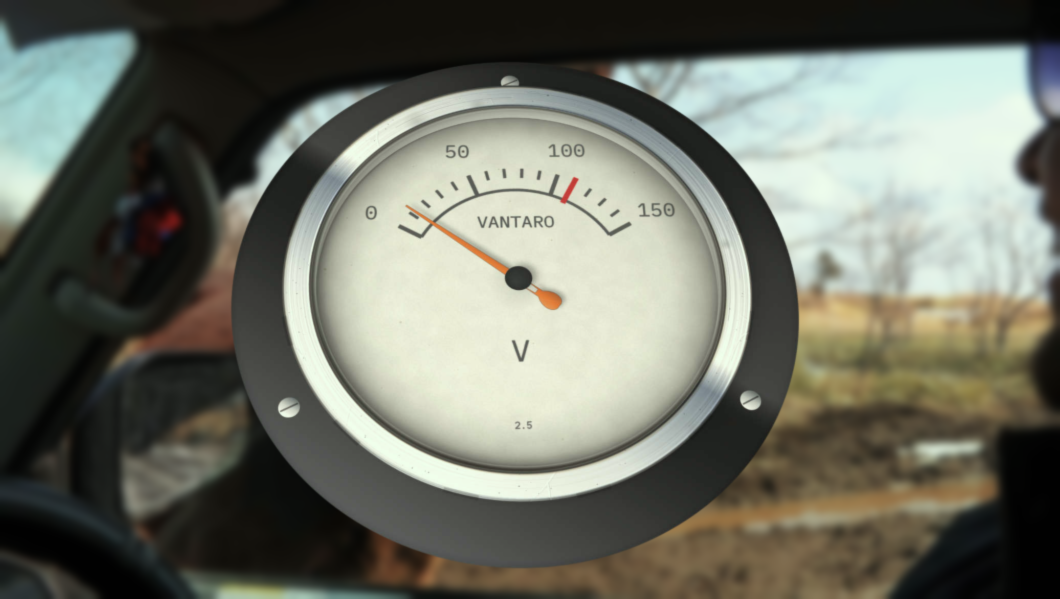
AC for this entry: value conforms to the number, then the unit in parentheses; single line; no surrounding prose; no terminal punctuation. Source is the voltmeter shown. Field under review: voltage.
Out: 10 (V)
